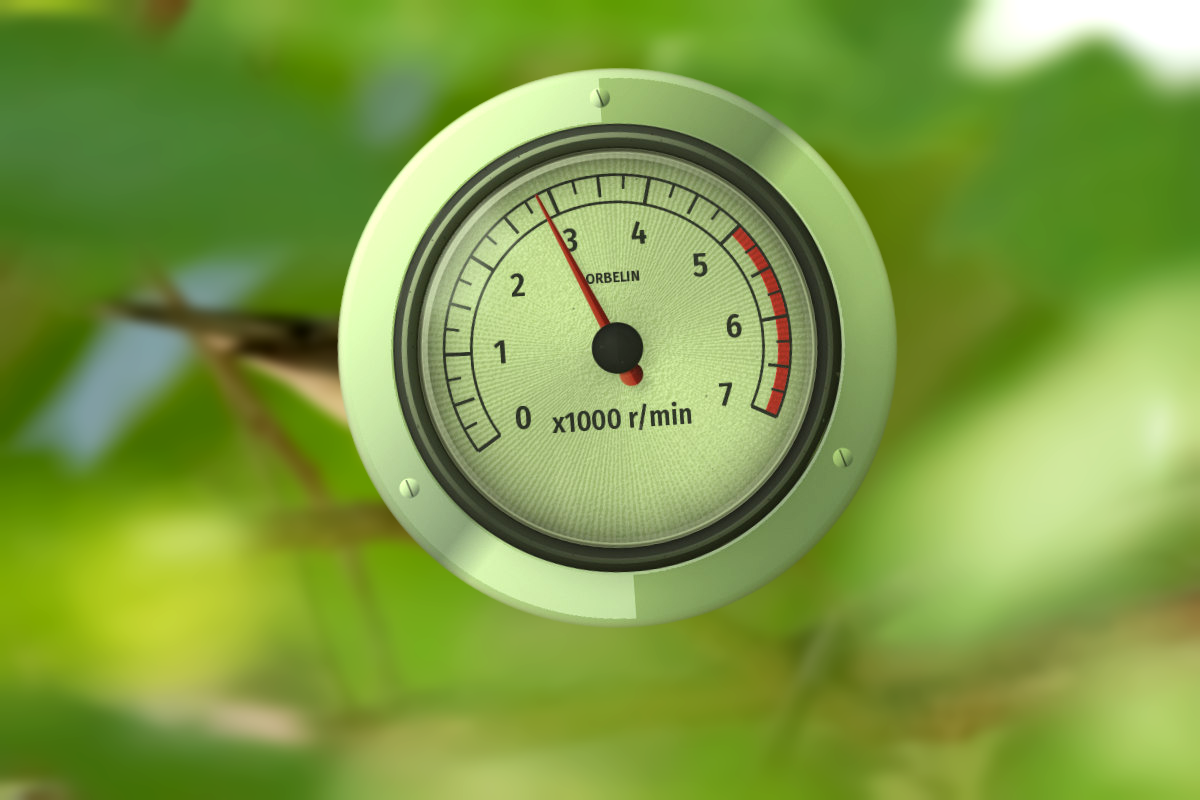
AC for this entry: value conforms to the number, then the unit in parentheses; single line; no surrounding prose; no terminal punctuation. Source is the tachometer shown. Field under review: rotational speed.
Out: 2875 (rpm)
